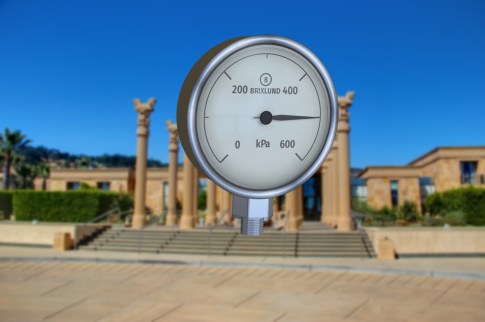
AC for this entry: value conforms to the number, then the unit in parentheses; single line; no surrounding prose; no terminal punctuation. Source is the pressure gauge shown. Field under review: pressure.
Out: 500 (kPa)
